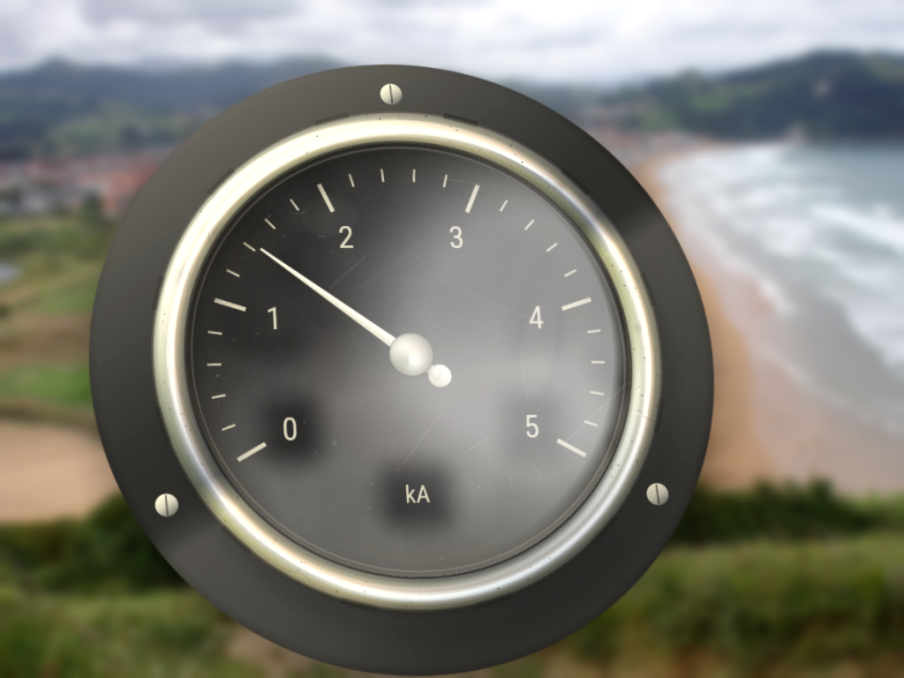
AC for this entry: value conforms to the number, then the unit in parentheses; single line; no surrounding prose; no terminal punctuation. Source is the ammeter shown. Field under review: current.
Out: 1.4 (kA)
